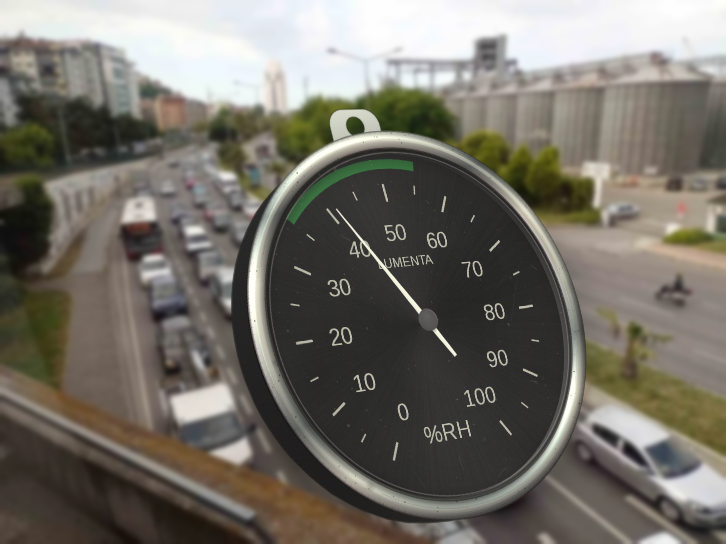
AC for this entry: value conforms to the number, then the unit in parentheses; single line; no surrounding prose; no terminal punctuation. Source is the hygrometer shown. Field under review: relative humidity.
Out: 40 (%)
